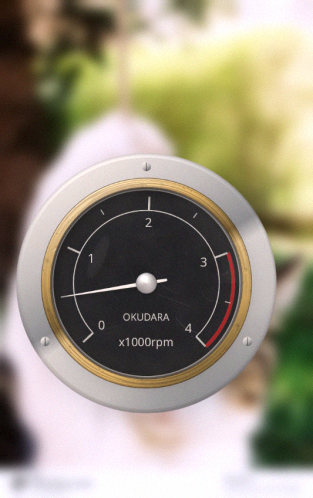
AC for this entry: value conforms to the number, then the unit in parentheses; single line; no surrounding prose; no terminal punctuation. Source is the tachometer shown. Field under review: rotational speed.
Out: 500 (rpm)
